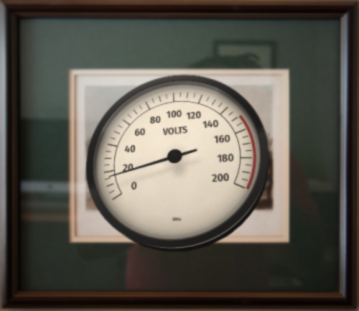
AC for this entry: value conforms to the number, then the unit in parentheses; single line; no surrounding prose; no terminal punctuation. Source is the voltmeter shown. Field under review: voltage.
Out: 15 (V)
